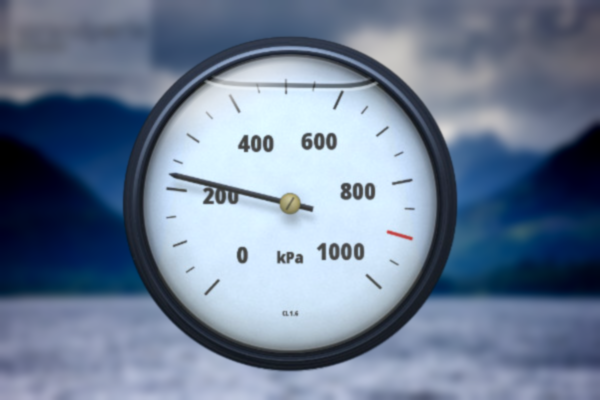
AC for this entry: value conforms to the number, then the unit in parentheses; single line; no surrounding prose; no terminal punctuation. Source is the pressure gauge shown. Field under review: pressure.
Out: 225 (kPa)
